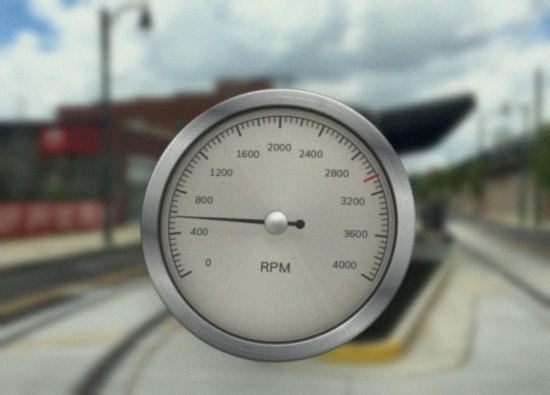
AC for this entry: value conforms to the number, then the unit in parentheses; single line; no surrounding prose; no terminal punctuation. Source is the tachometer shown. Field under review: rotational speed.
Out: 550 (rpm)
